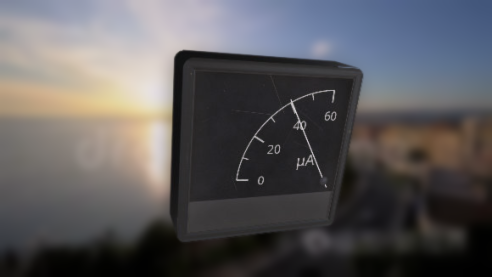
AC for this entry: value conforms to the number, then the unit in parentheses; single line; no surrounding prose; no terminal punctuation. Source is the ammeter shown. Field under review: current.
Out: 40 (µA)
